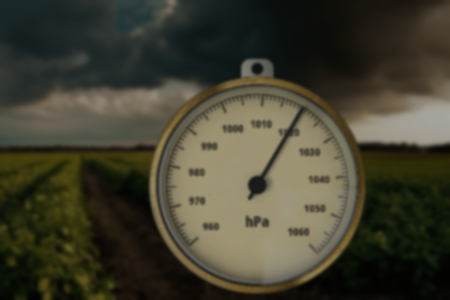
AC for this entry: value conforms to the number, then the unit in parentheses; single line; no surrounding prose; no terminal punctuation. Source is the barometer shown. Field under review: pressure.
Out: 1020 (hPa)
